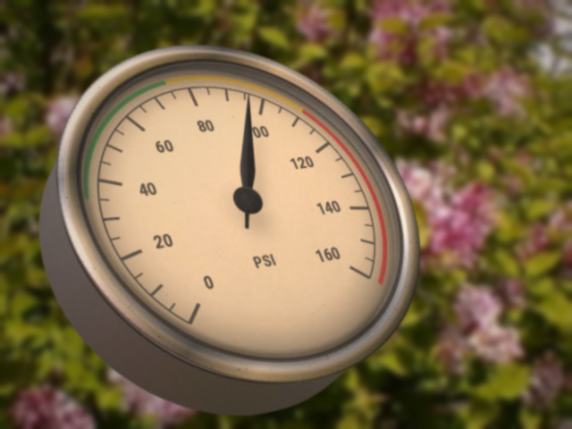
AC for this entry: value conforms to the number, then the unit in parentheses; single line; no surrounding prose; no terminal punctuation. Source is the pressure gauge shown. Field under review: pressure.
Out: 95 (psi)
